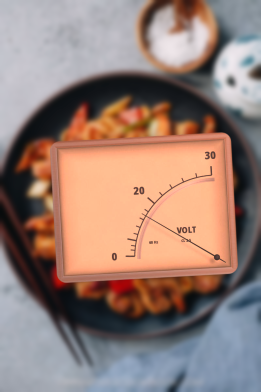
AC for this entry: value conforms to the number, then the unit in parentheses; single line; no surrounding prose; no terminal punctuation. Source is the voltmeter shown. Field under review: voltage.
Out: 17 (V)
